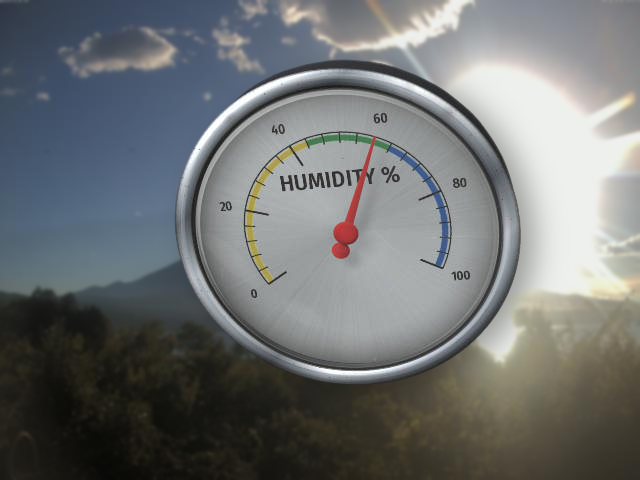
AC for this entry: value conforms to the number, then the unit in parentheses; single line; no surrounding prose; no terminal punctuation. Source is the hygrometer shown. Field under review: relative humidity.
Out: 60 (%)
